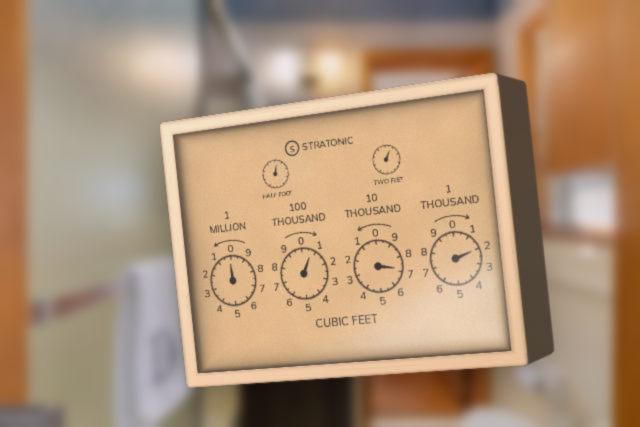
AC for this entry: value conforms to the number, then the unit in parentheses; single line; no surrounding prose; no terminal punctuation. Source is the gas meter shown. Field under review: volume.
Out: 7200 (ft³)
